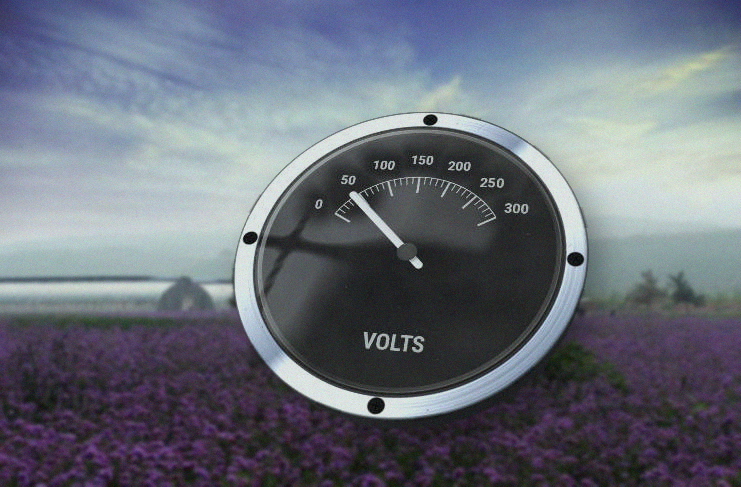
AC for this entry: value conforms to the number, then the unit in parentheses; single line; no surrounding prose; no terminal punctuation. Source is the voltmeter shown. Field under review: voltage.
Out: 40 (V)
